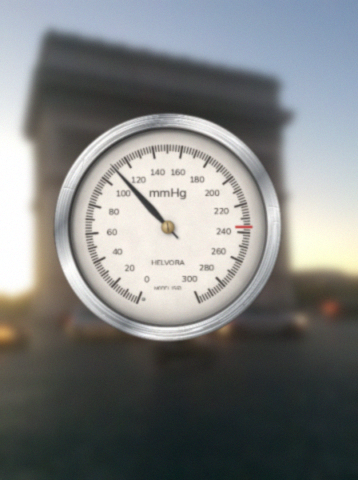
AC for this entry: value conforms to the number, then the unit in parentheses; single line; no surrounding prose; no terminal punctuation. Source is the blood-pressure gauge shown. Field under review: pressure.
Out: 110 (mmHg)
